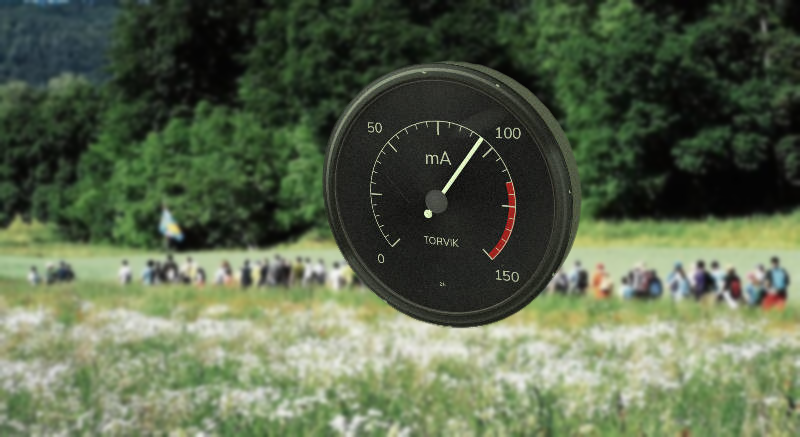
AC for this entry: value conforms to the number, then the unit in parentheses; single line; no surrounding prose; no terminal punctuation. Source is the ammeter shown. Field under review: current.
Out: 95 (mA)
